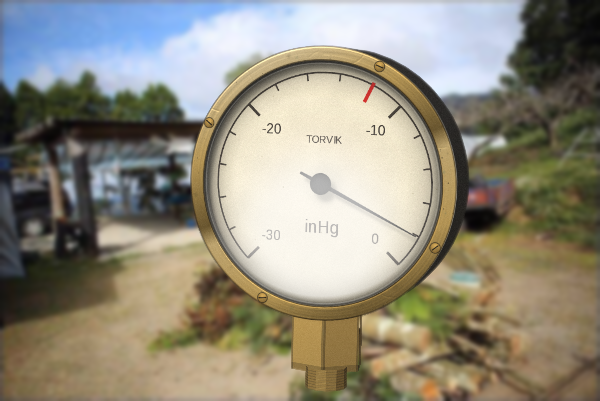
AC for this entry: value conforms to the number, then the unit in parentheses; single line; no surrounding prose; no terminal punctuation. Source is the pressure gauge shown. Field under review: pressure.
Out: -2 (inHg)
